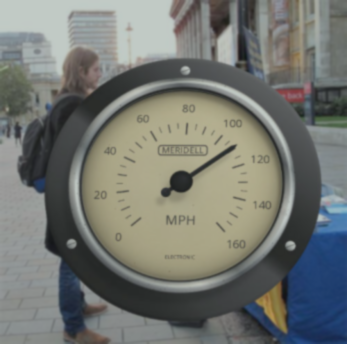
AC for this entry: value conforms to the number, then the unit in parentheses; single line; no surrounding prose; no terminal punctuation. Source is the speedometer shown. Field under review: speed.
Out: 110 (mph)
